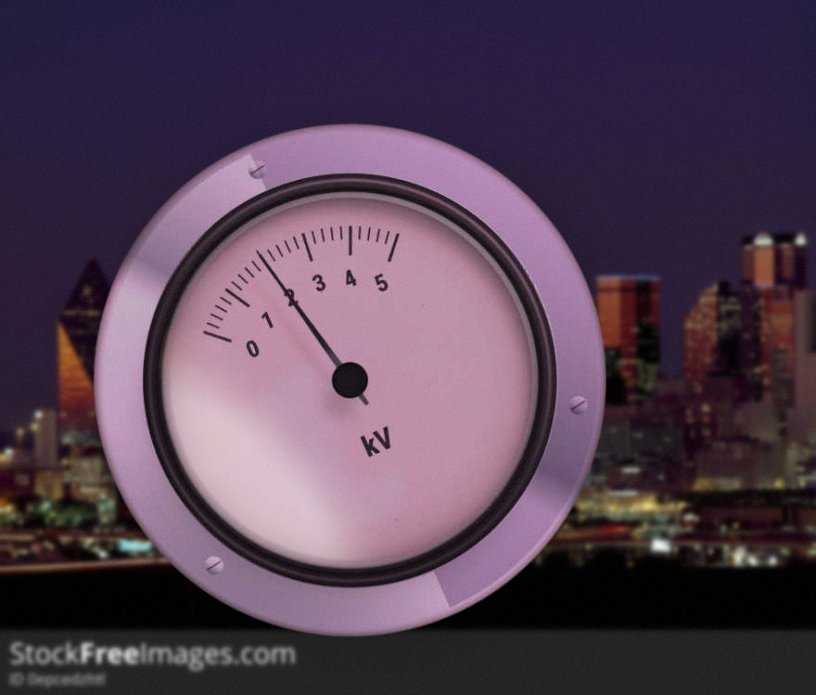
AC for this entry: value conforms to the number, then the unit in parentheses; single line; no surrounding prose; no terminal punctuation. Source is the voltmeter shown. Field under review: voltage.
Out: 2 (kV)
